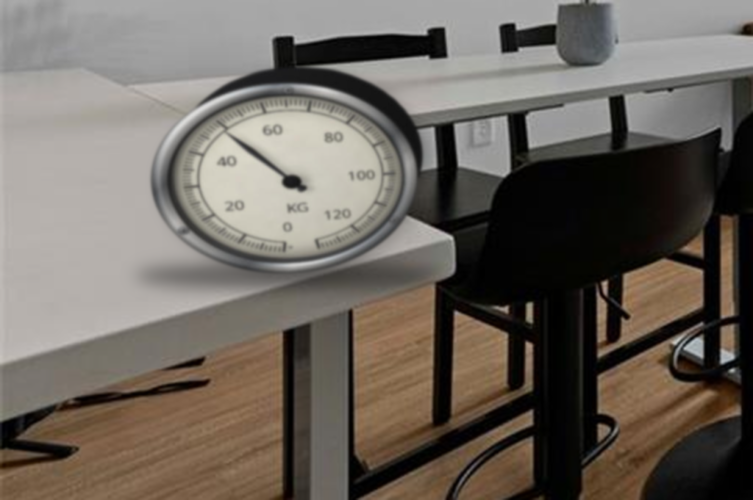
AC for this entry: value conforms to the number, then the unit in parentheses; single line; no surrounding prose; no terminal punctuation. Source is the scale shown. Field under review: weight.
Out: 50 (kg)
